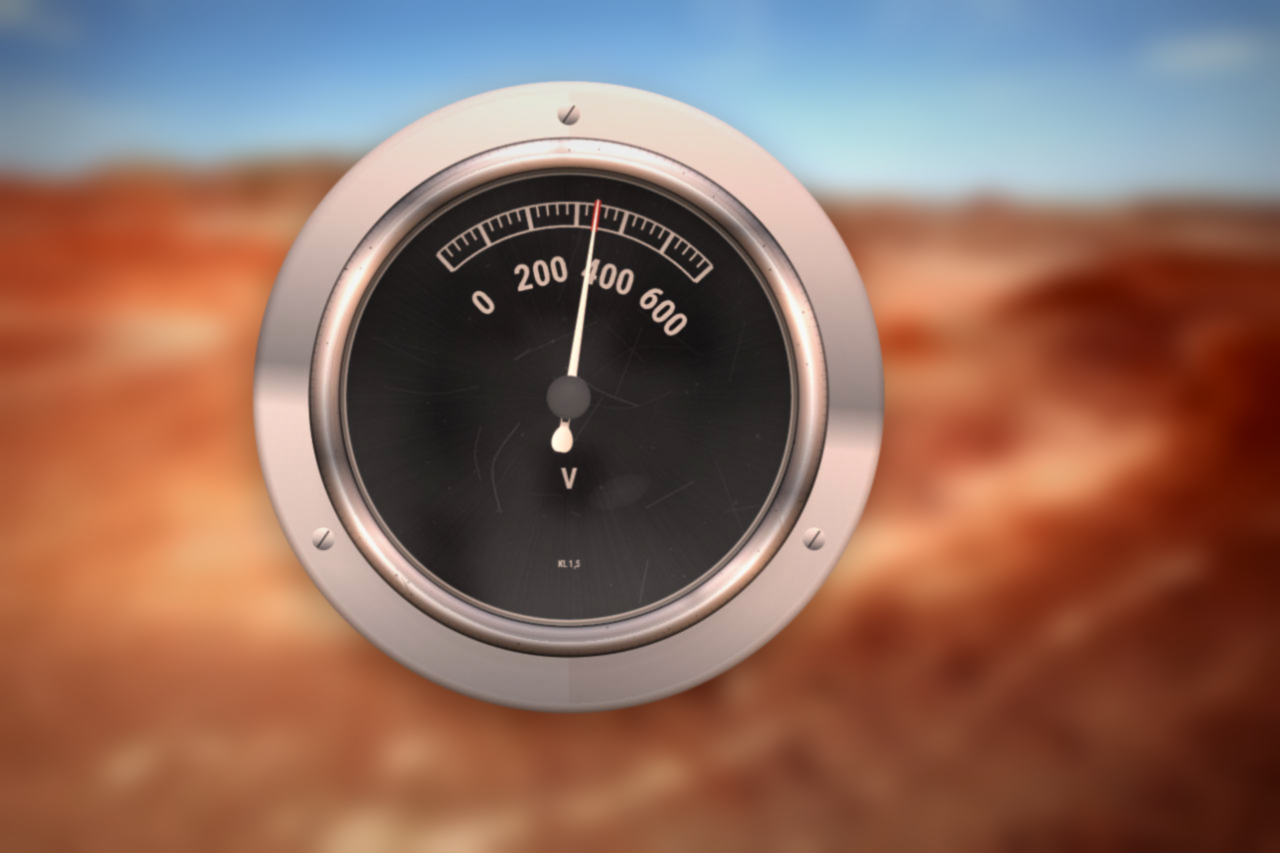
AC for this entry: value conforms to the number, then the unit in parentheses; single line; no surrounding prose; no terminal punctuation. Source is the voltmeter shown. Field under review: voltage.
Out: 340 (V)
